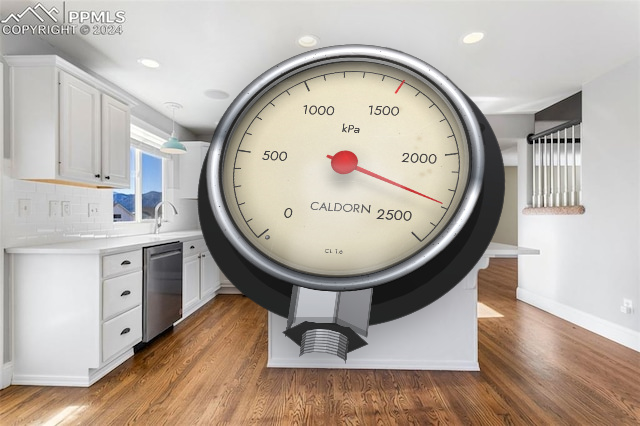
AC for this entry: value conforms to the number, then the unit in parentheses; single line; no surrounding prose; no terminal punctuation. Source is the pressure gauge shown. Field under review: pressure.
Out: 2300 (kPa)
